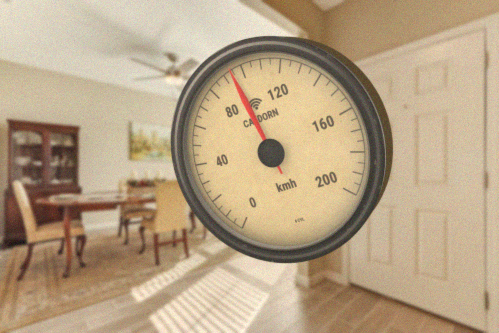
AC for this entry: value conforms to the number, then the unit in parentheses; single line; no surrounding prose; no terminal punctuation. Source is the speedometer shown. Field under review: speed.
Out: 95 (km/h)
